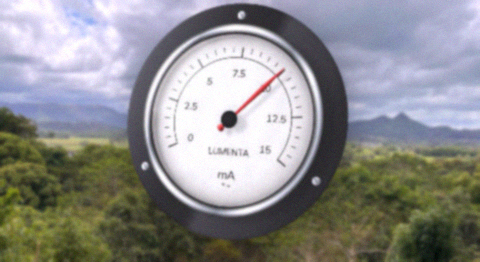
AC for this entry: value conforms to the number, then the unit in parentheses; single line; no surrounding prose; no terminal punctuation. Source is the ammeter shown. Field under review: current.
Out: 10 (mA)
